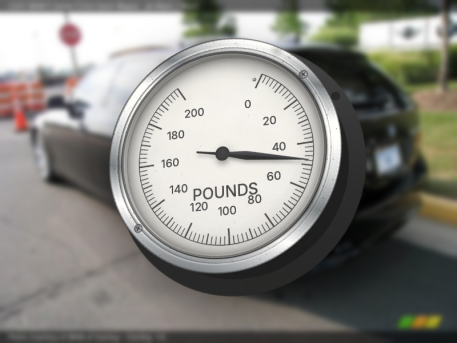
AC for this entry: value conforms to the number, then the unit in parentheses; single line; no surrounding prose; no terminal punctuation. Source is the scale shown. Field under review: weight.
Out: 48 (lb)
